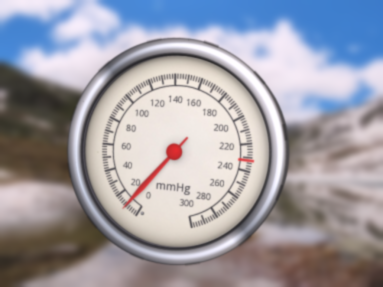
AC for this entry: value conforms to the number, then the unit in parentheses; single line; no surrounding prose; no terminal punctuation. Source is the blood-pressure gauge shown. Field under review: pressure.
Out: 10 (mmHg)
